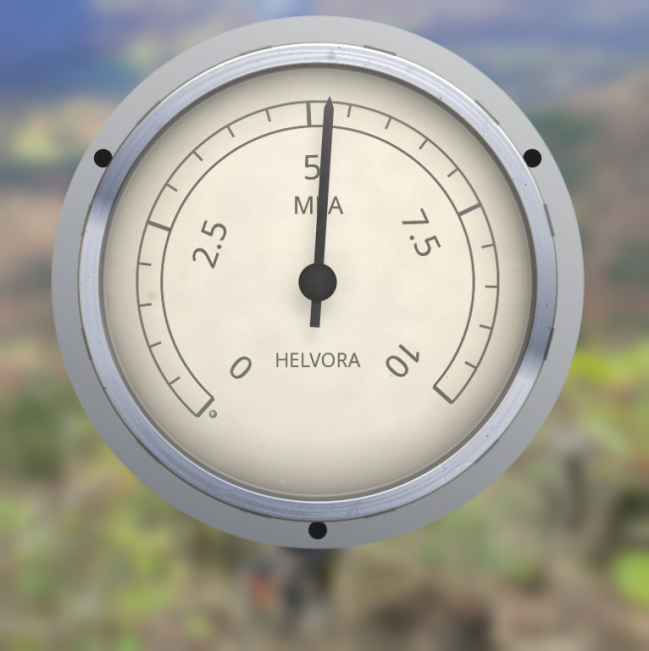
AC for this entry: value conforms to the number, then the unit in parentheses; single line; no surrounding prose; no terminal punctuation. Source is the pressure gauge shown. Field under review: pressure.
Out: 5.25 (MPa)
